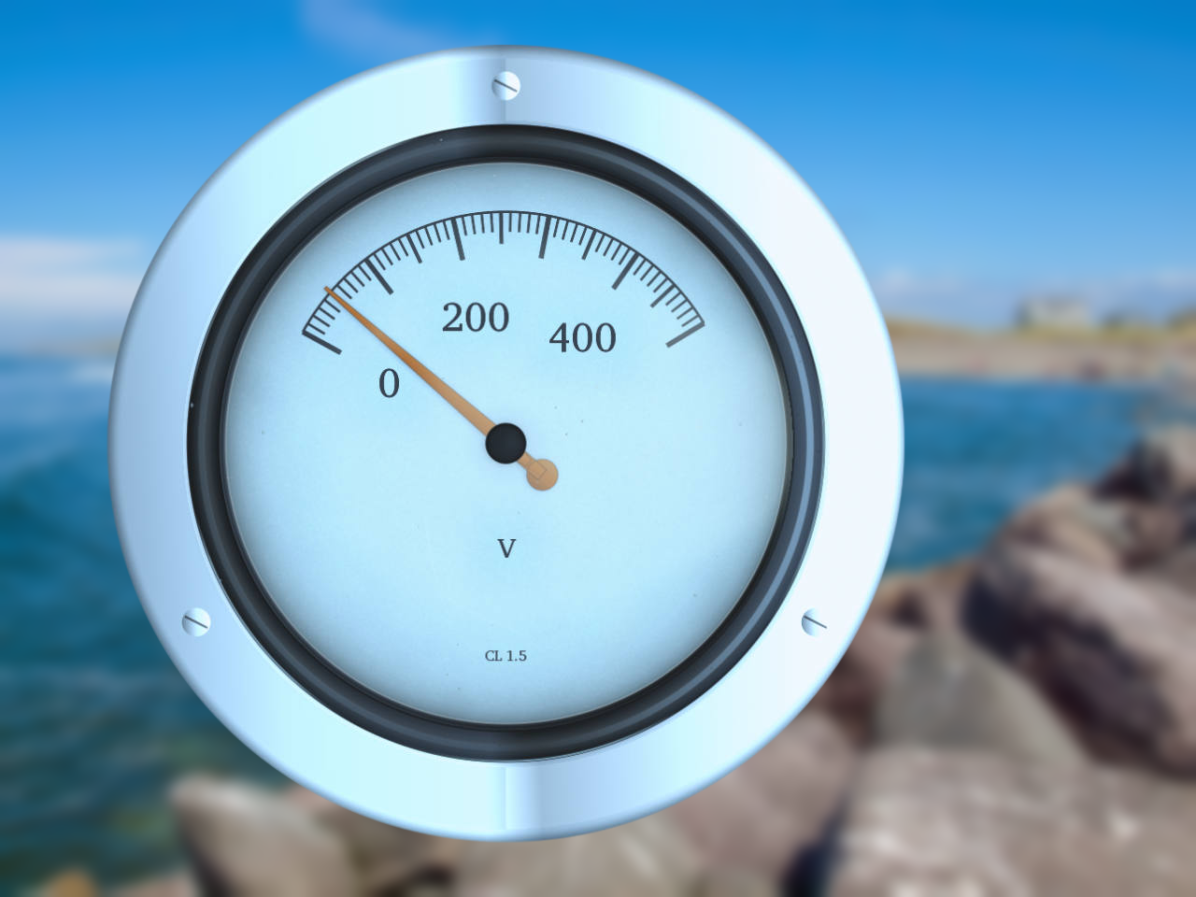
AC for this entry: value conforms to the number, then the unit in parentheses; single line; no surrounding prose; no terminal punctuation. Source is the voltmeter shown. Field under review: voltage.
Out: 50 (V)
